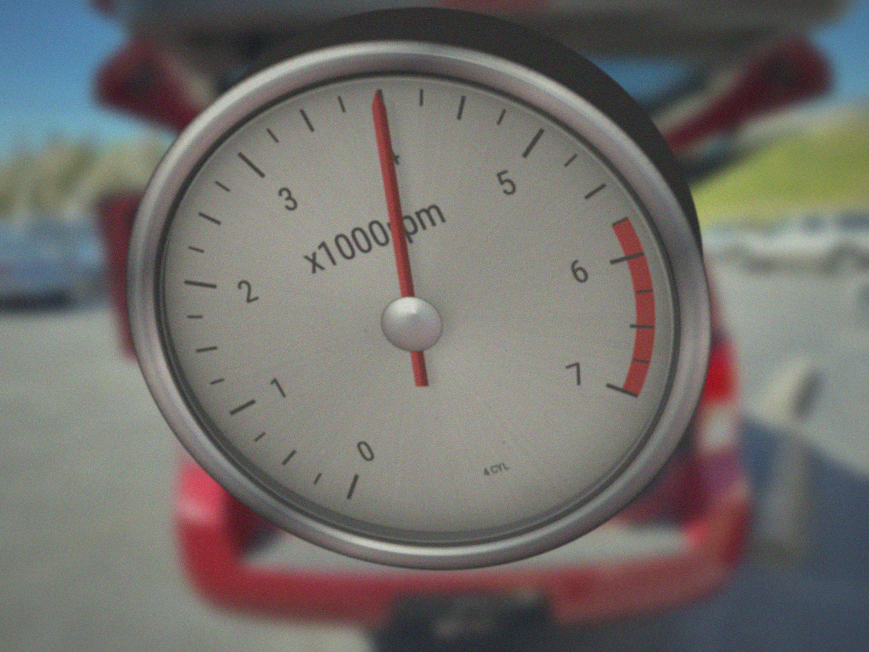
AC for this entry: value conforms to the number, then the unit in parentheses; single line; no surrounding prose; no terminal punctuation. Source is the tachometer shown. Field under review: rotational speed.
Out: 4000 (rpm)
